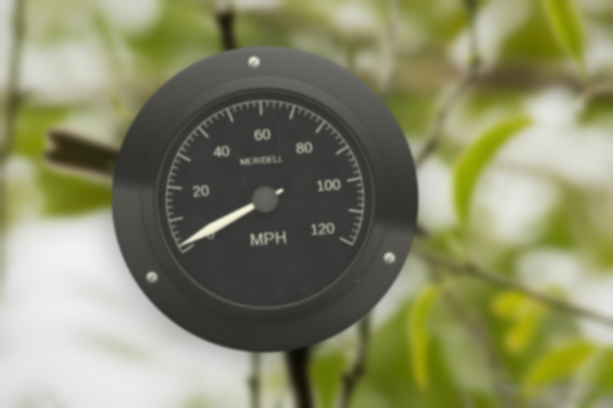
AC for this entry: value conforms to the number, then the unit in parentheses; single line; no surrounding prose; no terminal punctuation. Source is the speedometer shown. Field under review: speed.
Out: 2 (mph)
